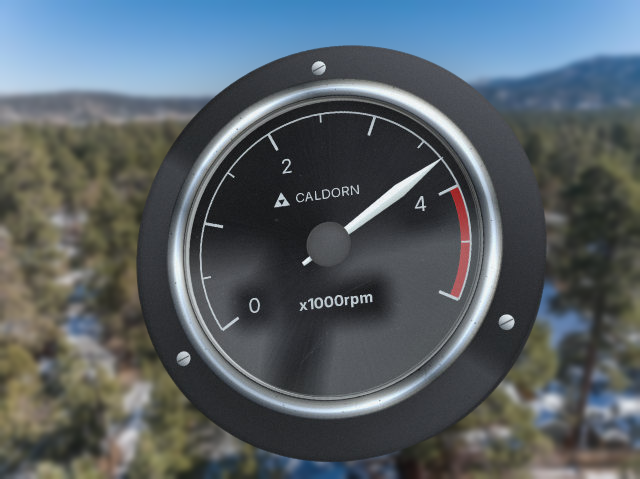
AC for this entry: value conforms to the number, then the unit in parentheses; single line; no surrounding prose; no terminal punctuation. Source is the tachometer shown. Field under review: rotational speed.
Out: 3750 (rpm)
